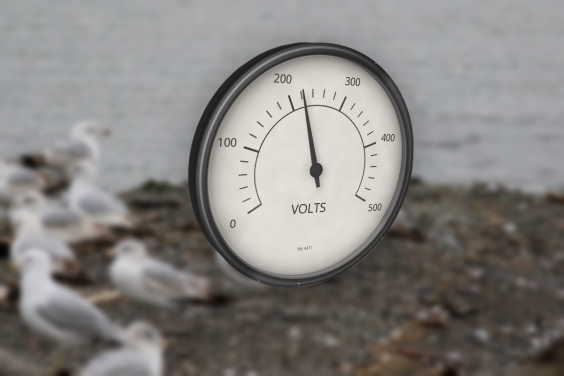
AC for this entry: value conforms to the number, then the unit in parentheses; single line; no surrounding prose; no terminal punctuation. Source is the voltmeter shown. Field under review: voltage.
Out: 220 (V)
